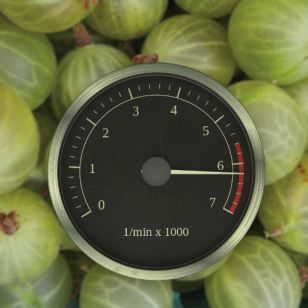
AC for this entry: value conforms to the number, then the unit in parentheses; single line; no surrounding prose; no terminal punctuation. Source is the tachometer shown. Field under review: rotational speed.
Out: 6200 (rpm)
